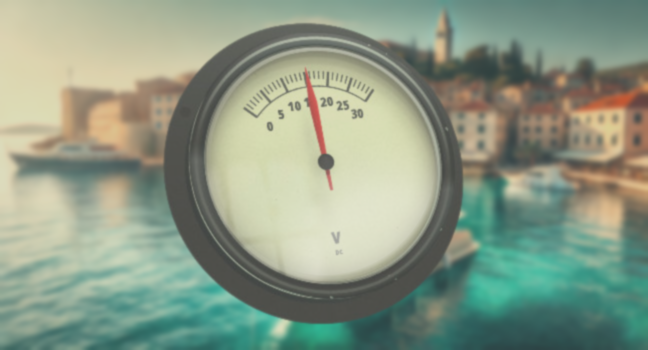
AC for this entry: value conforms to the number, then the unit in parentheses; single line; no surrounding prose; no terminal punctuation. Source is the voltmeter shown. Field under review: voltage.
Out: 15 (V)
